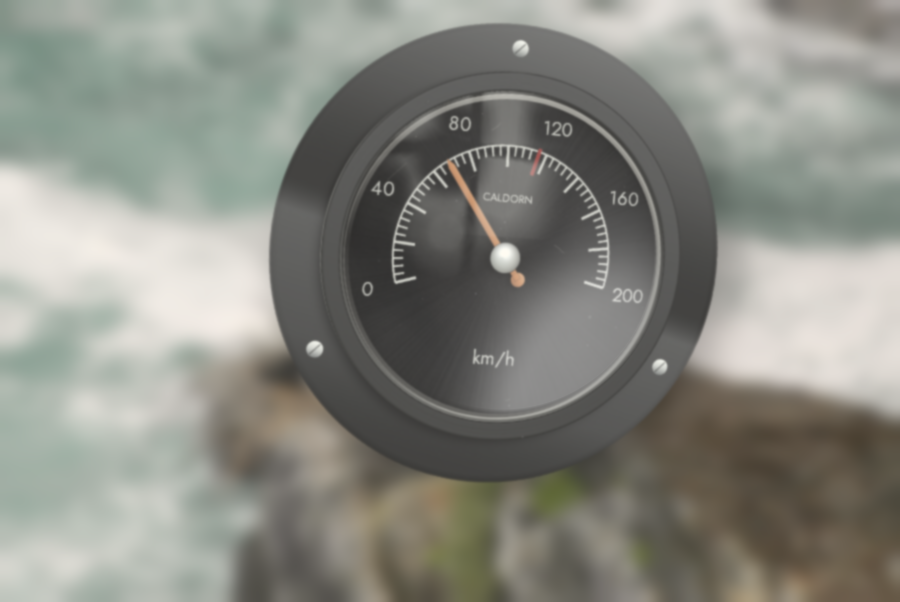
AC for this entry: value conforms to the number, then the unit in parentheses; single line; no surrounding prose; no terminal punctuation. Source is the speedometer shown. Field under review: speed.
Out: 68 (km/h)
